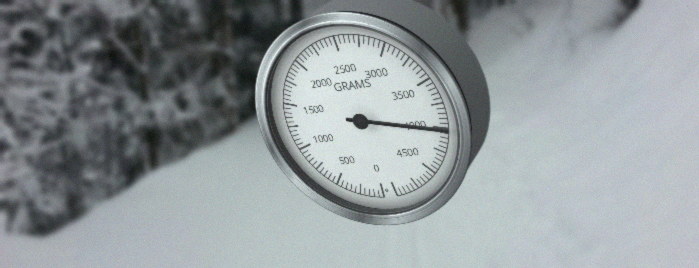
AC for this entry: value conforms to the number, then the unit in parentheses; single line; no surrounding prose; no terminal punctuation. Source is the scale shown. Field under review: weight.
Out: 4000 (g)
